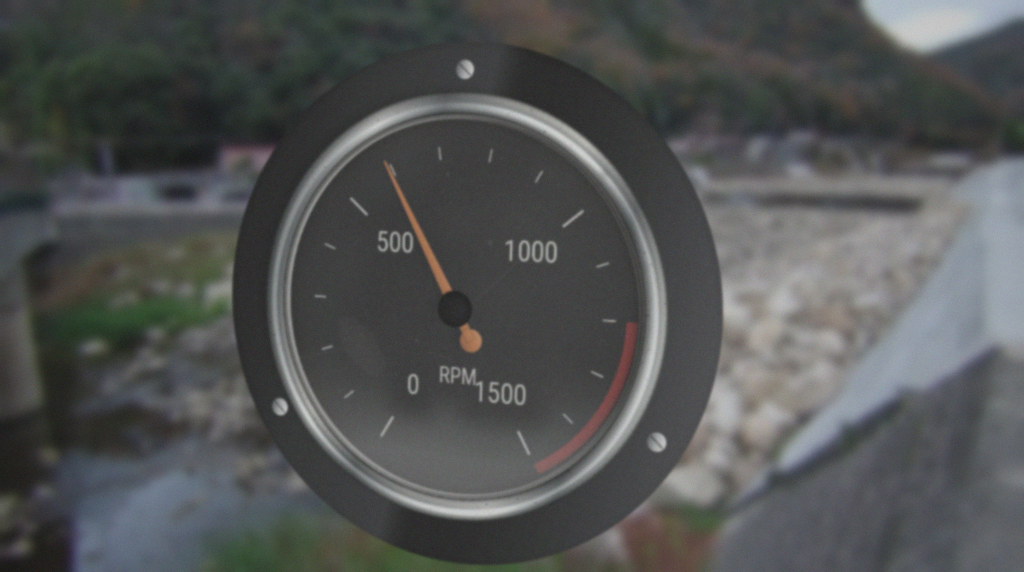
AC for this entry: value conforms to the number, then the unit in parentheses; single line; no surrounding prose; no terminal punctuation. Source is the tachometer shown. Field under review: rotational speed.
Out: 600 (rpm)
